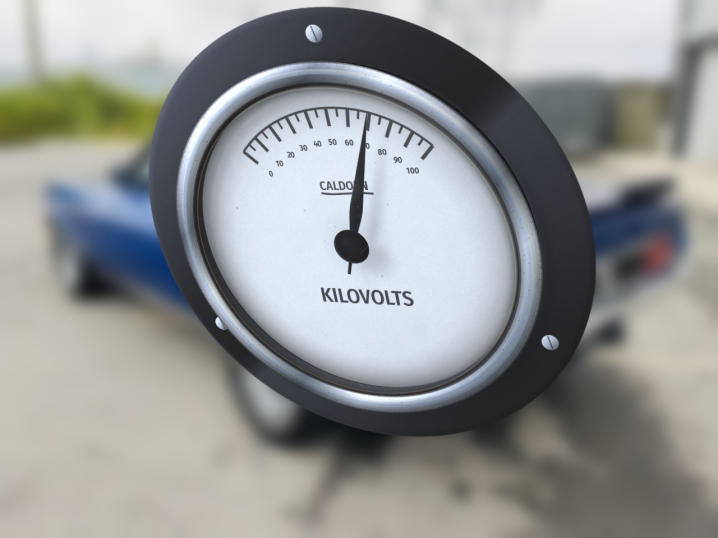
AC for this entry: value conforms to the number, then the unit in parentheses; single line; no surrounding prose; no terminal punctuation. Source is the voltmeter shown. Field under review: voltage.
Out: 70 (kV)
